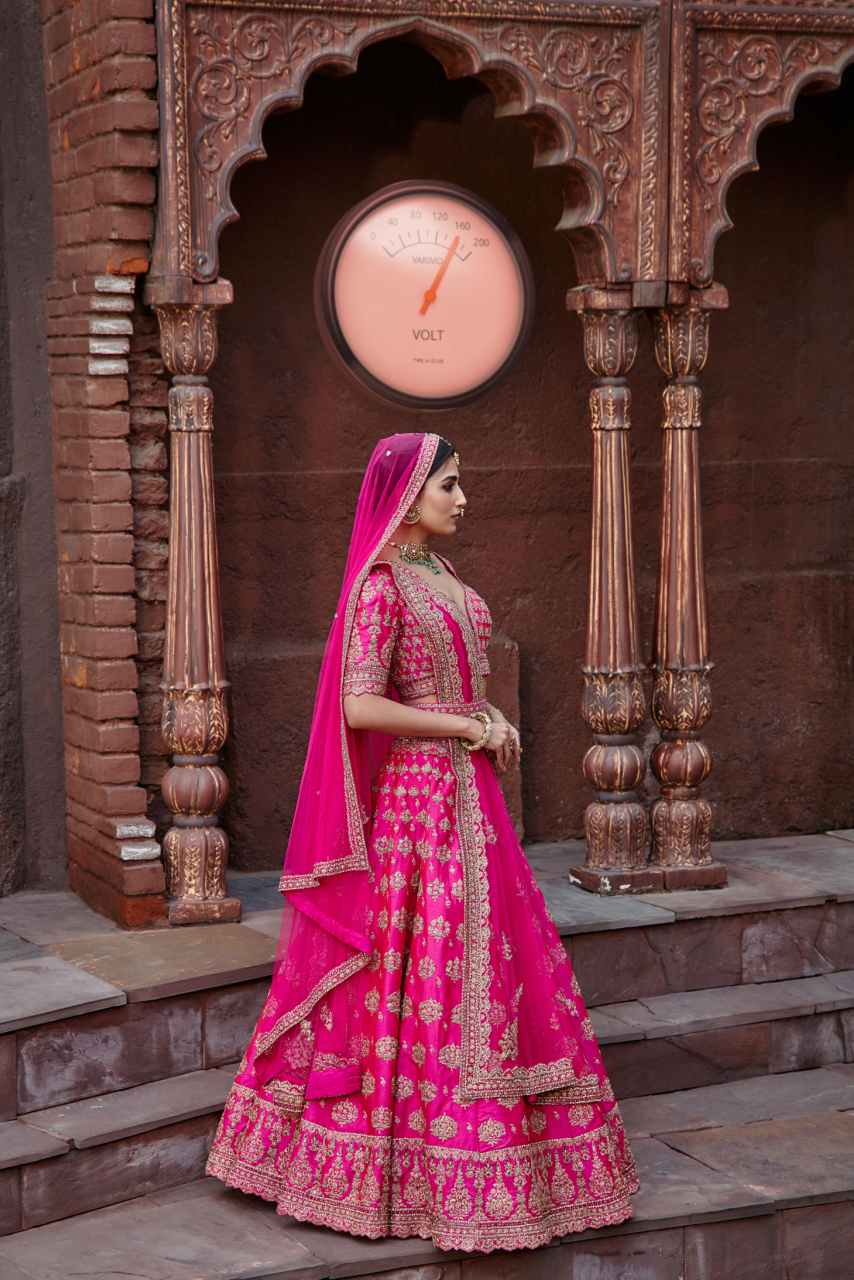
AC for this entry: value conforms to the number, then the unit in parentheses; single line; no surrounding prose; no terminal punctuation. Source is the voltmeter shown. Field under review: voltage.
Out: 160 (V)
